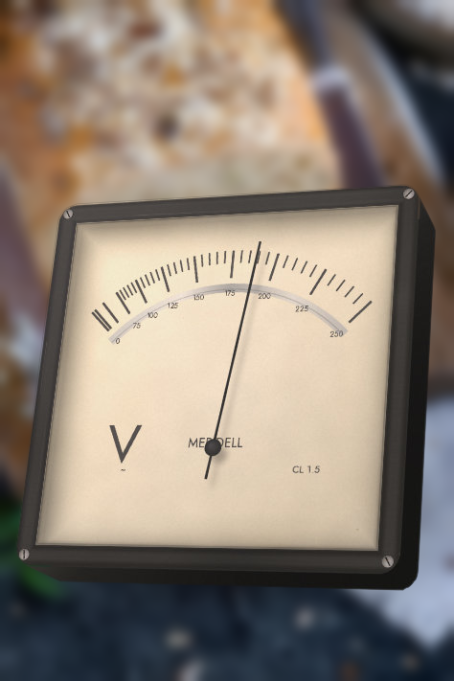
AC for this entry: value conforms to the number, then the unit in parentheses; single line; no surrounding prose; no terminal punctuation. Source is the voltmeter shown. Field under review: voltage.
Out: 190 (V)
